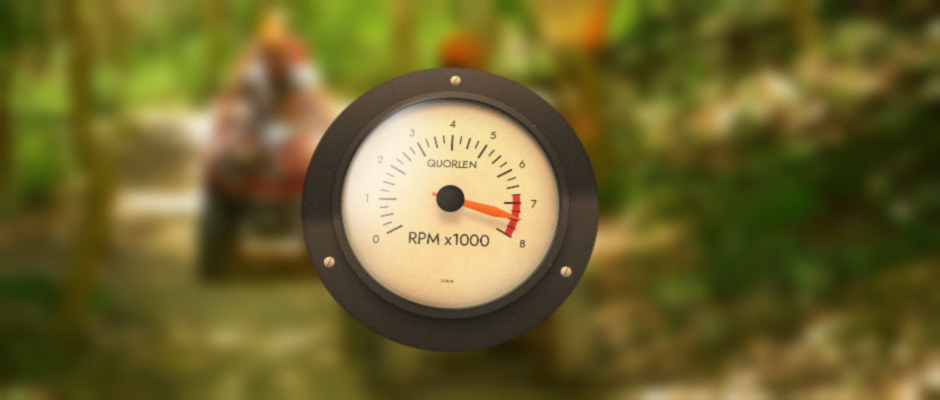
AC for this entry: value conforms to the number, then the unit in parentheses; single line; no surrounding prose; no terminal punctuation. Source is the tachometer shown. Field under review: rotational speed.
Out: 7500 (rpm)
